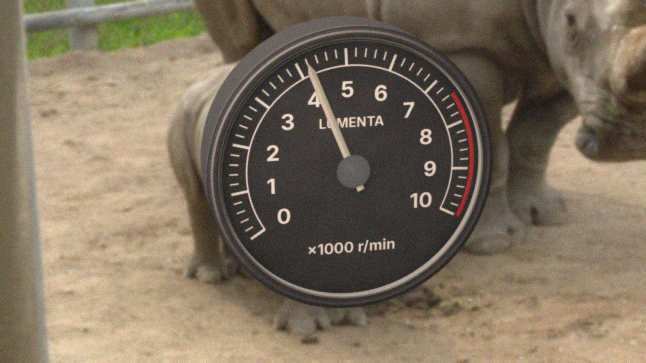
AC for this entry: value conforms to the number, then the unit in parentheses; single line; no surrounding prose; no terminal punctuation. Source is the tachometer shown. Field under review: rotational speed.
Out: 4200 (rpm)
